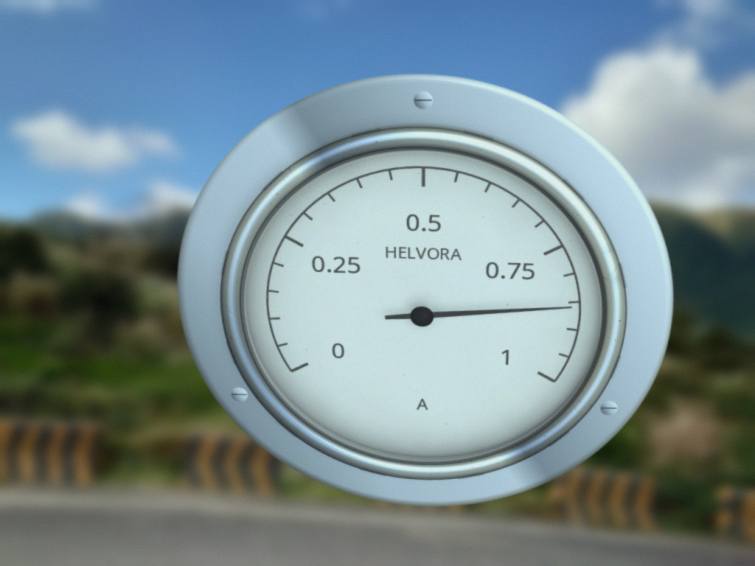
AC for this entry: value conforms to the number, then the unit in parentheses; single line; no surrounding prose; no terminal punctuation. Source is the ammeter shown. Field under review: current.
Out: 0.85 (A)
